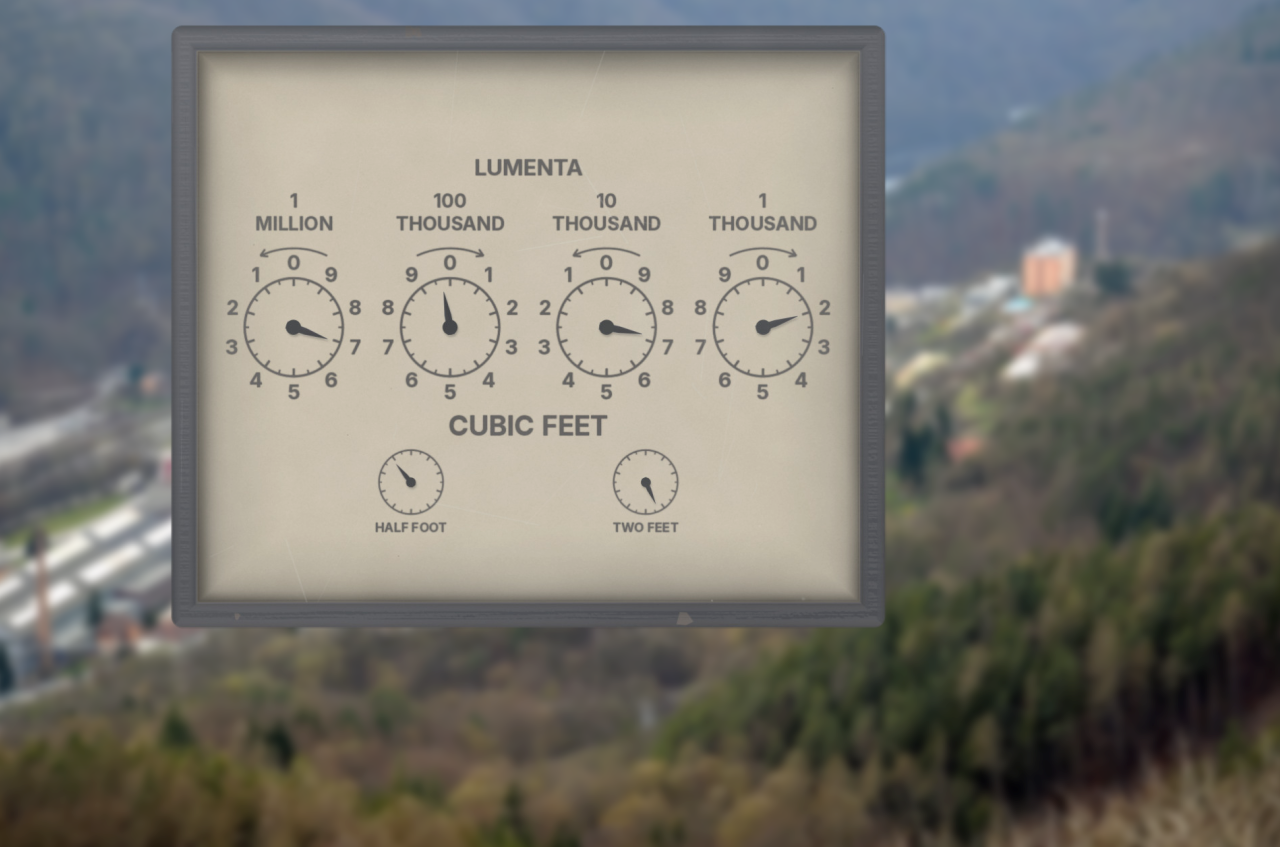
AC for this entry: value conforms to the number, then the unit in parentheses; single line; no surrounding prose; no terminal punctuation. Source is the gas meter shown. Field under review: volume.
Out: 697200 (ft³)
